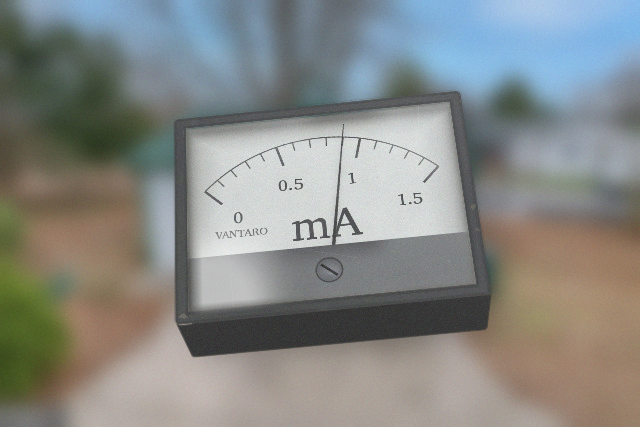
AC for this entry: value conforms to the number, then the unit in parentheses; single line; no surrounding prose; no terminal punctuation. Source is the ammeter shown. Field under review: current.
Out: 0.9 (mA)
